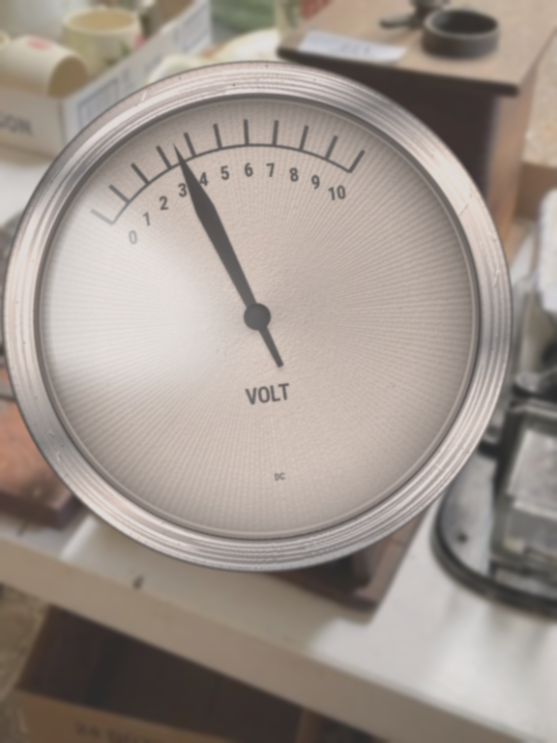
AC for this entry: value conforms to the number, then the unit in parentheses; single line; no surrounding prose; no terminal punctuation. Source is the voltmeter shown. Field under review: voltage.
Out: 3.5 (V)
